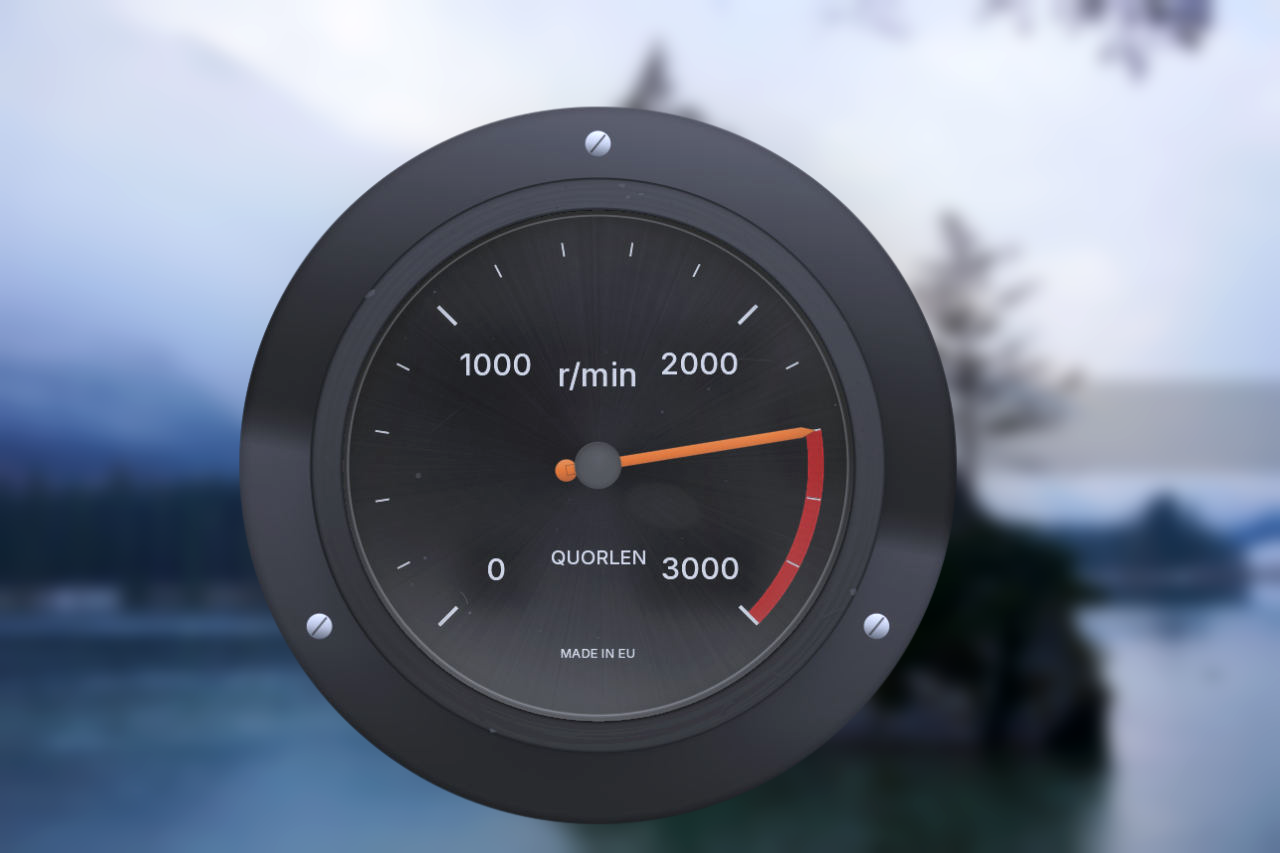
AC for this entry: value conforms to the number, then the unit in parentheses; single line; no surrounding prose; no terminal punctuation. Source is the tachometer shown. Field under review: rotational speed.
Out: 2400 (rpm)
